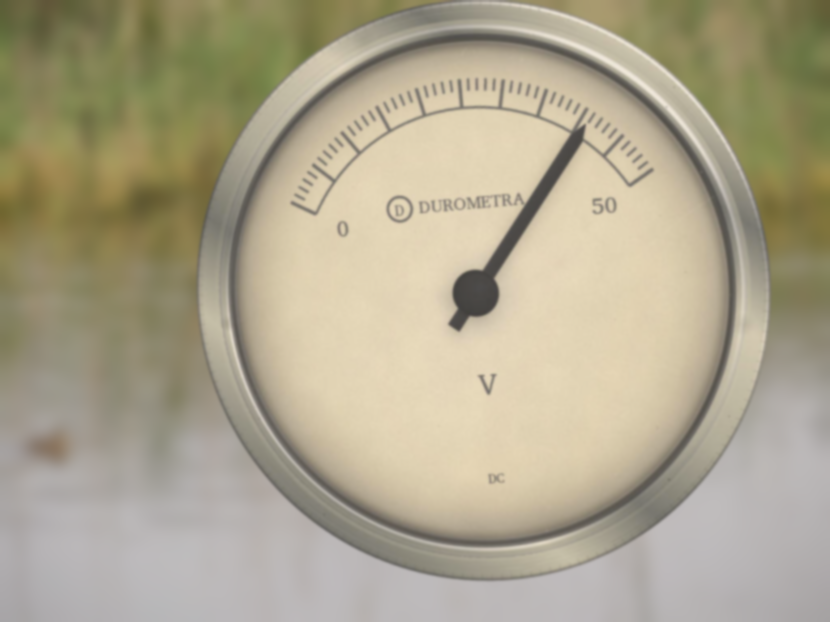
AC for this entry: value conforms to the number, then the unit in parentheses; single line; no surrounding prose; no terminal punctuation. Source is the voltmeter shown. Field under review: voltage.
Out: 41 (V)
